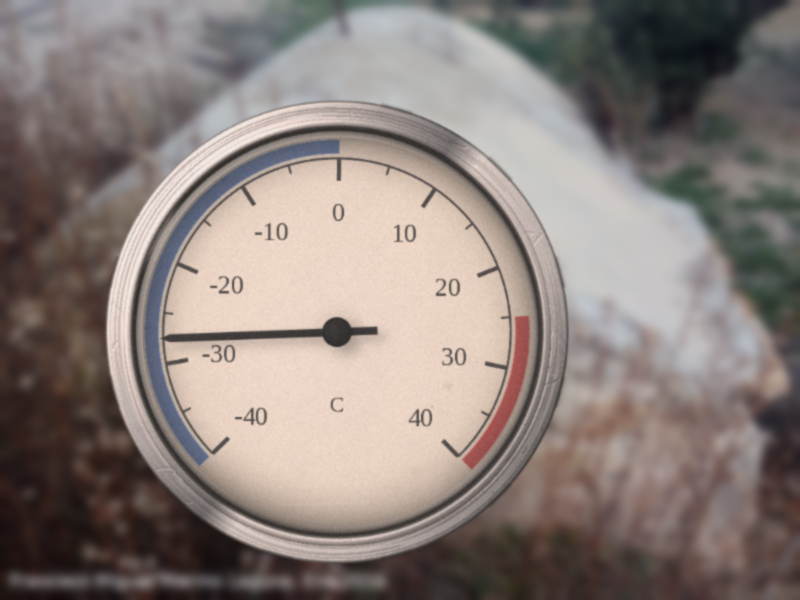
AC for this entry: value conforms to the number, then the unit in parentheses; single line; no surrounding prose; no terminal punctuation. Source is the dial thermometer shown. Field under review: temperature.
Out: -27.5 (°C)
